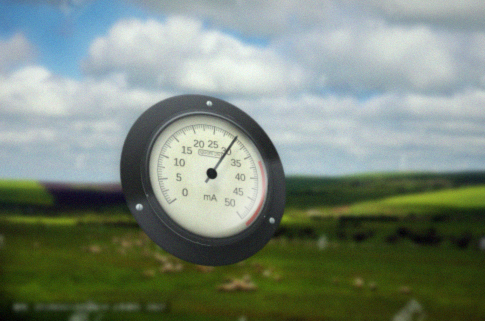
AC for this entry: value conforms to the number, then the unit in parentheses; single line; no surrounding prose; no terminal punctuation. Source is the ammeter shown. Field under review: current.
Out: 30 (mA)
